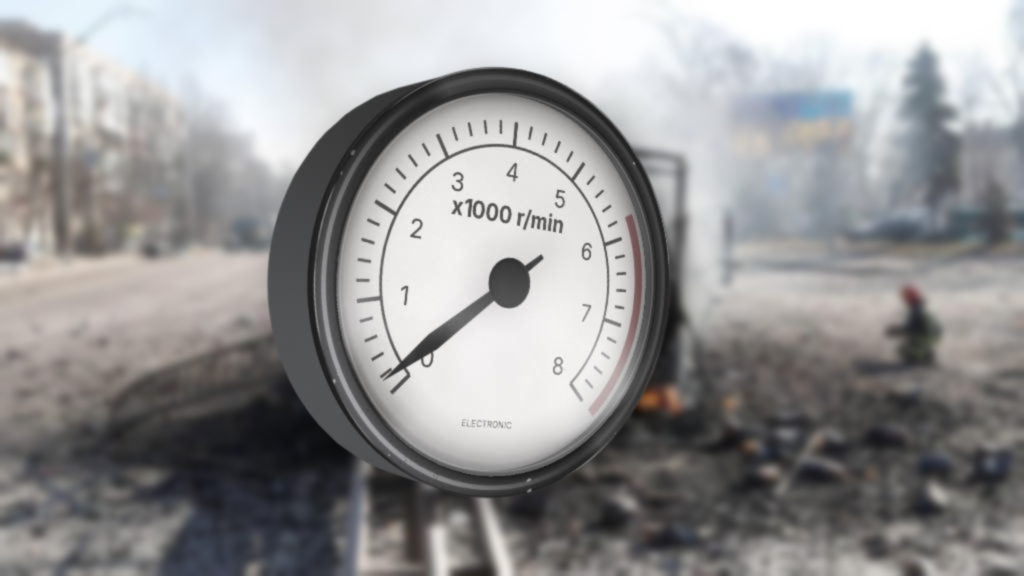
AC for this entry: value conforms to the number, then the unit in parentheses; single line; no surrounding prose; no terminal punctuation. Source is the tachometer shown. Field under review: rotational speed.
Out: 200 (rpm)
